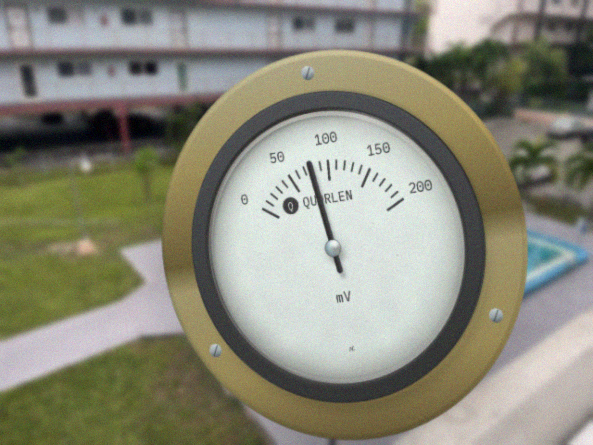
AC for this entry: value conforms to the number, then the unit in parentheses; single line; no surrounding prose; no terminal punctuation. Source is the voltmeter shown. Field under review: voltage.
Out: 80 (mV)
